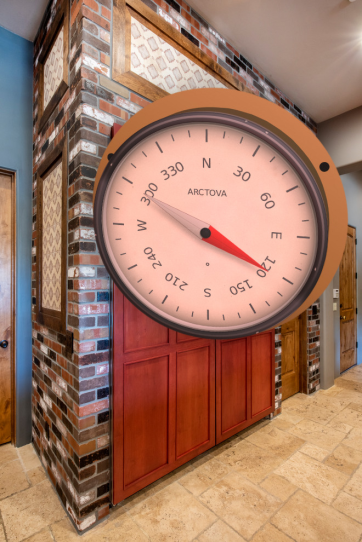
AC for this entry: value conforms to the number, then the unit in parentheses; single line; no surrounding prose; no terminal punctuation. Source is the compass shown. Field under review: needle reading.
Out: 120 (°)
